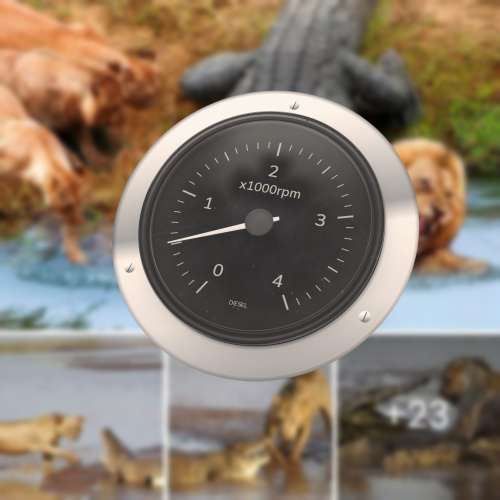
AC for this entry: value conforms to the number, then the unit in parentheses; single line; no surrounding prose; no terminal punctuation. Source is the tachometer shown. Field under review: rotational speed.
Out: 500 (rpm)
